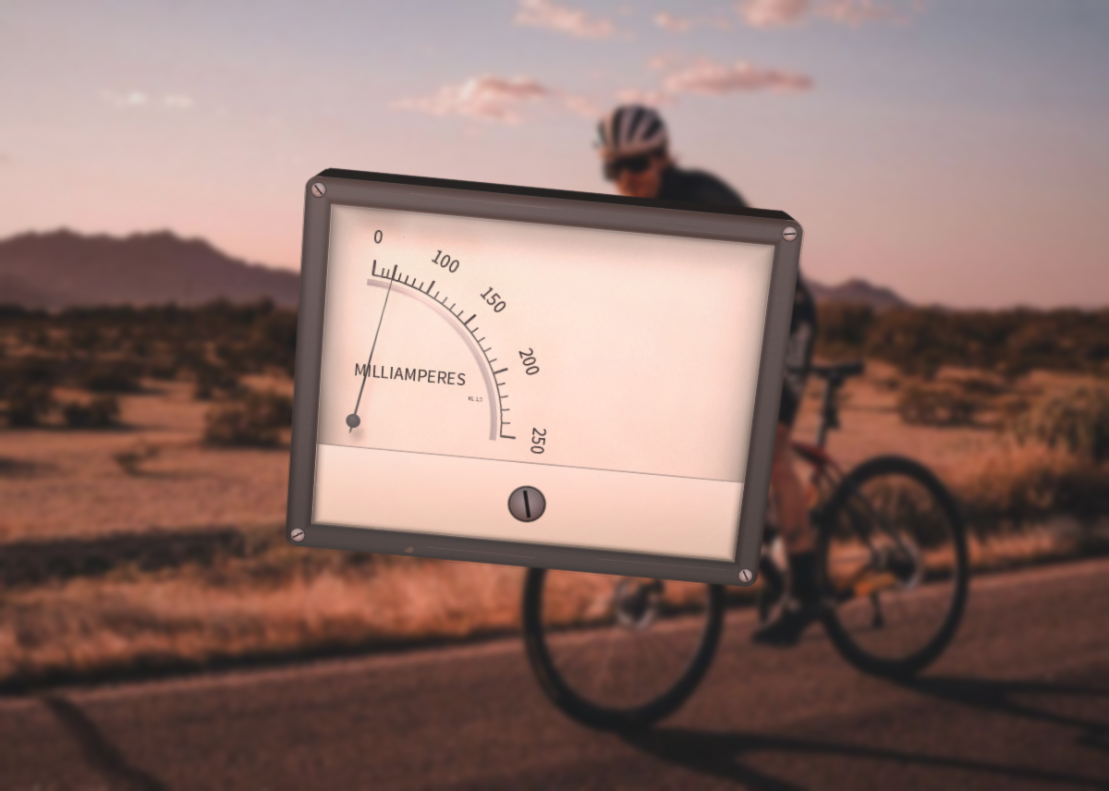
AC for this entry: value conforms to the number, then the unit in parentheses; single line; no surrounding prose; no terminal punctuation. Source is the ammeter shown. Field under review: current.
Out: 50 (mA)
